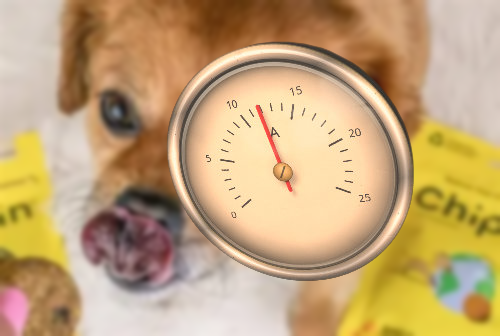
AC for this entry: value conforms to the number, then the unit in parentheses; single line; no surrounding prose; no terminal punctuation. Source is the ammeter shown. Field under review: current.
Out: 12 (A)
